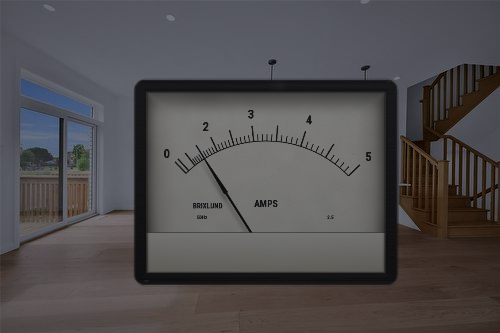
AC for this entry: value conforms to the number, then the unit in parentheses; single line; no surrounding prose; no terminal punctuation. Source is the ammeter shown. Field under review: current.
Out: 1.5 (A)
